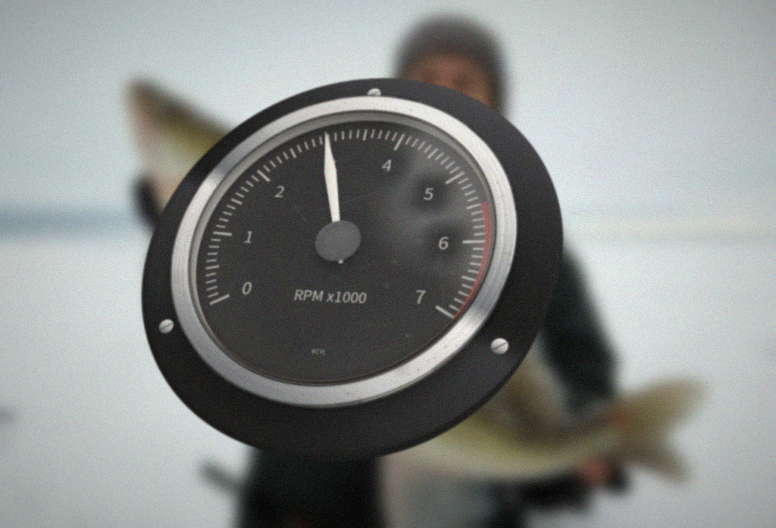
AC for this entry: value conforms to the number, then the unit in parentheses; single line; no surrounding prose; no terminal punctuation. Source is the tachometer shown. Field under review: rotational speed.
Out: 3000 (rpm)
